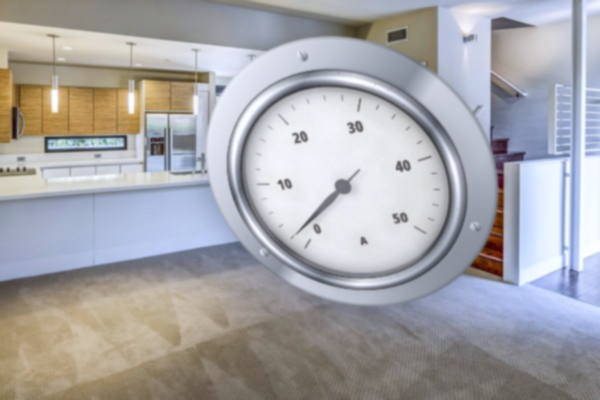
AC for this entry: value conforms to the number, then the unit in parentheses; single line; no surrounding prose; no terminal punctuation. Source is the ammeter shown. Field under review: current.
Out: 2 (A)
